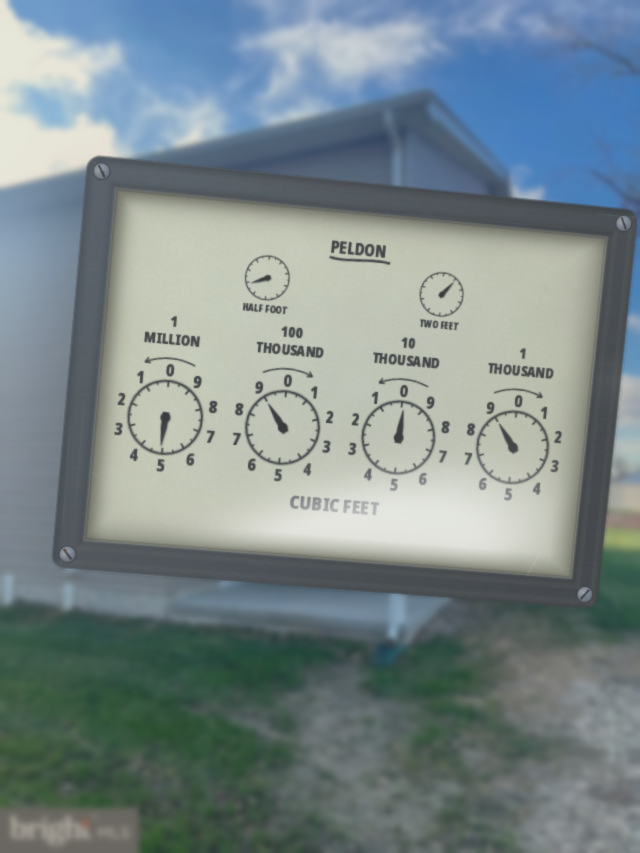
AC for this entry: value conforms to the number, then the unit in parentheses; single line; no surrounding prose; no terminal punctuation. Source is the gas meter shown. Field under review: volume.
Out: 489900 (ft³)
